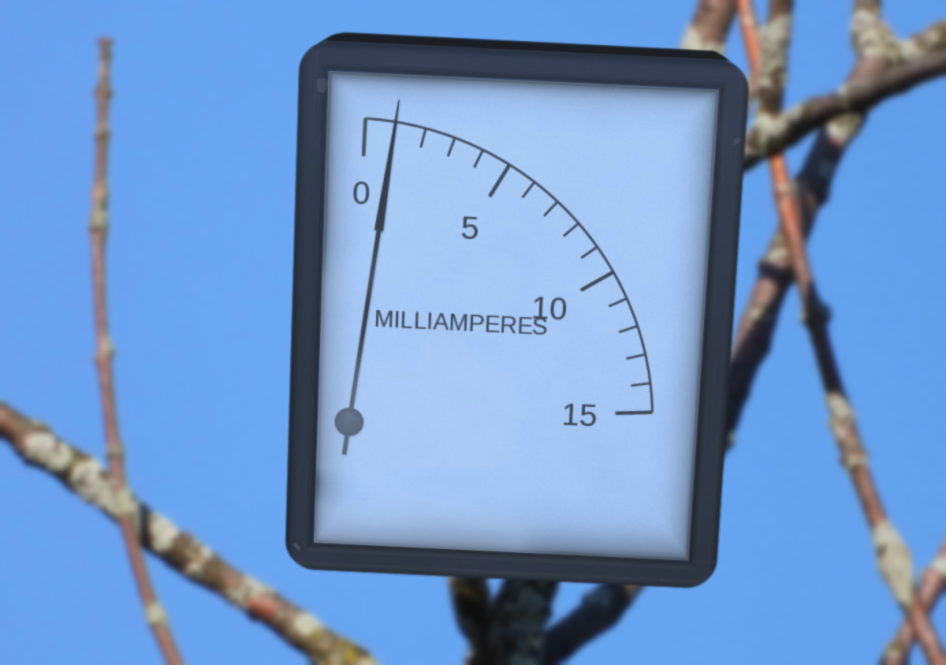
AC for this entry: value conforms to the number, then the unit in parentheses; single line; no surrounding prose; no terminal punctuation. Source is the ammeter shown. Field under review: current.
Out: 1 (mA)
